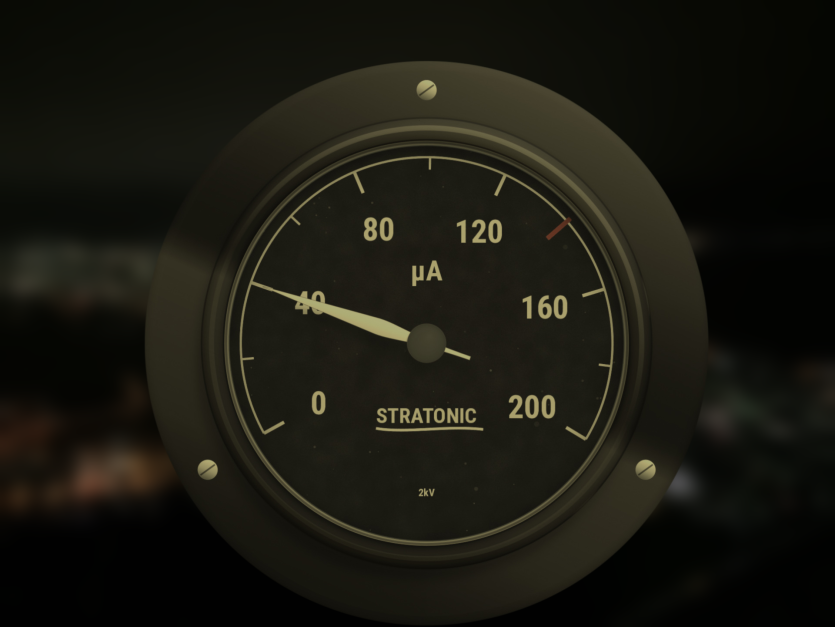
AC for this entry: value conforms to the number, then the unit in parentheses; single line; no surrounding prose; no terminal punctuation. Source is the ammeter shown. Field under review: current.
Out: 40 (µA)
